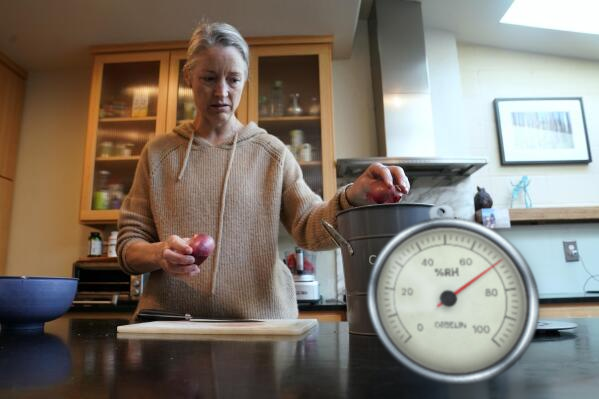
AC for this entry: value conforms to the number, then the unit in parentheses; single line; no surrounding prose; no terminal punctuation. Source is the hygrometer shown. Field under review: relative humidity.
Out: 70 (%)
